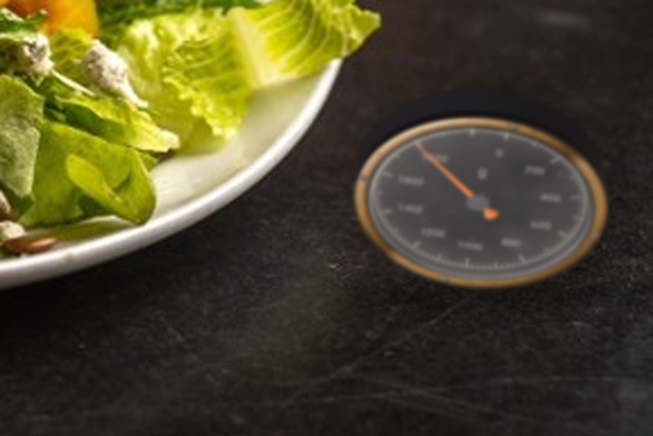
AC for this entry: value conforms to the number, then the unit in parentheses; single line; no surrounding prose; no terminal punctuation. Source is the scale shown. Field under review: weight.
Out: 1800 (g)
